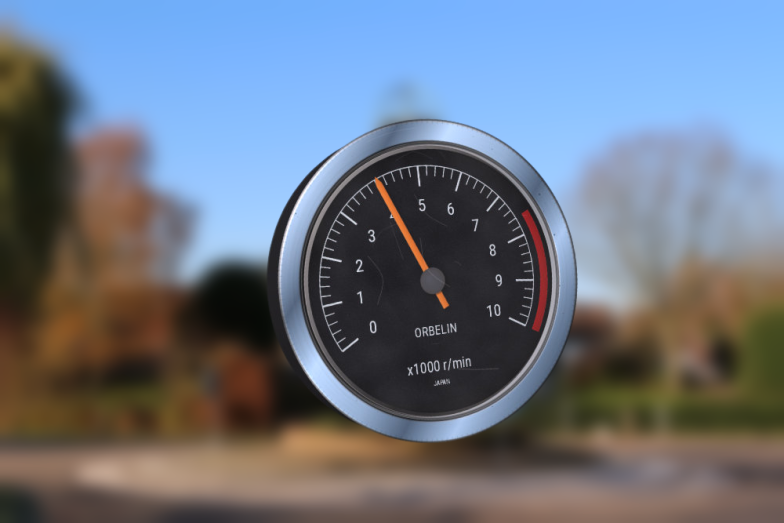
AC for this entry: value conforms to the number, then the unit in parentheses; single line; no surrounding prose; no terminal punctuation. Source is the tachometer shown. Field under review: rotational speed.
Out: 4000 (rpm)
